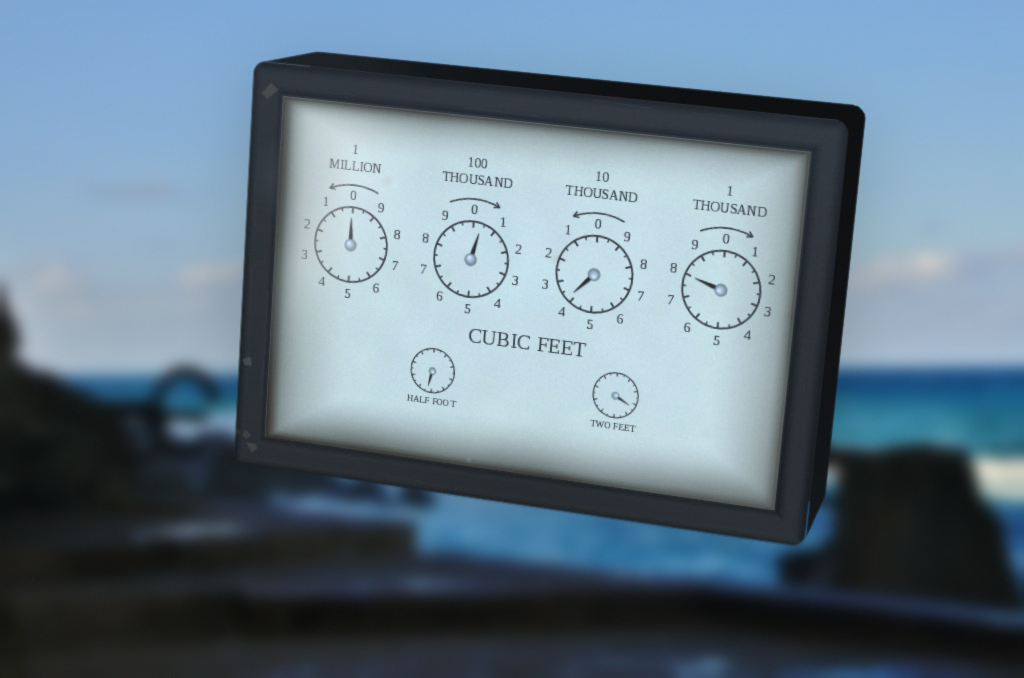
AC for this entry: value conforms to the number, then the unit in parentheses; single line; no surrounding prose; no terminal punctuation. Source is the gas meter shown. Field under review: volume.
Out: 3800 (ft³)
